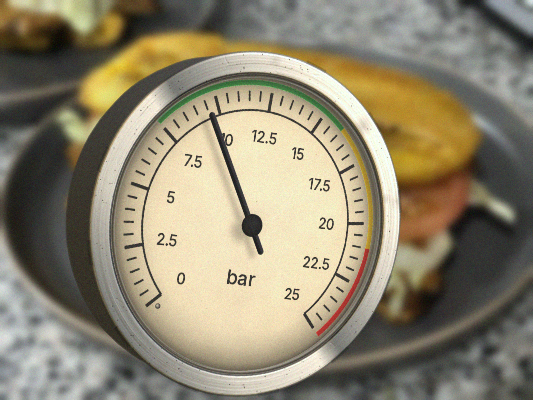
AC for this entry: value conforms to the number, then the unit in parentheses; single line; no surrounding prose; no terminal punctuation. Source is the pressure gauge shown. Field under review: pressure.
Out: 9.5 (bar)
